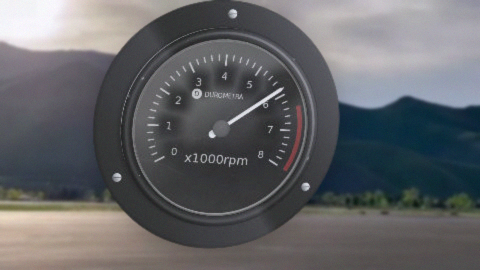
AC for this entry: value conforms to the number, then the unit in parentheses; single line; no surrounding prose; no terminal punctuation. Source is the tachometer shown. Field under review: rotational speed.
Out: 5800 (rpm)
